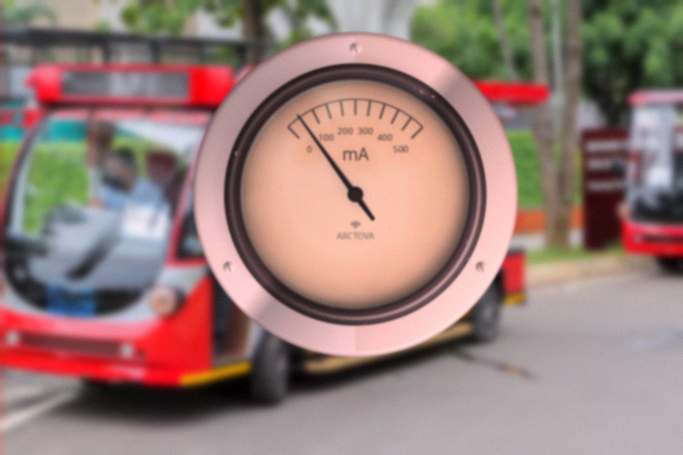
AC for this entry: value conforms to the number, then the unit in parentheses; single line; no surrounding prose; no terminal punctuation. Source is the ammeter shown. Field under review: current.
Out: 50 (mA)
